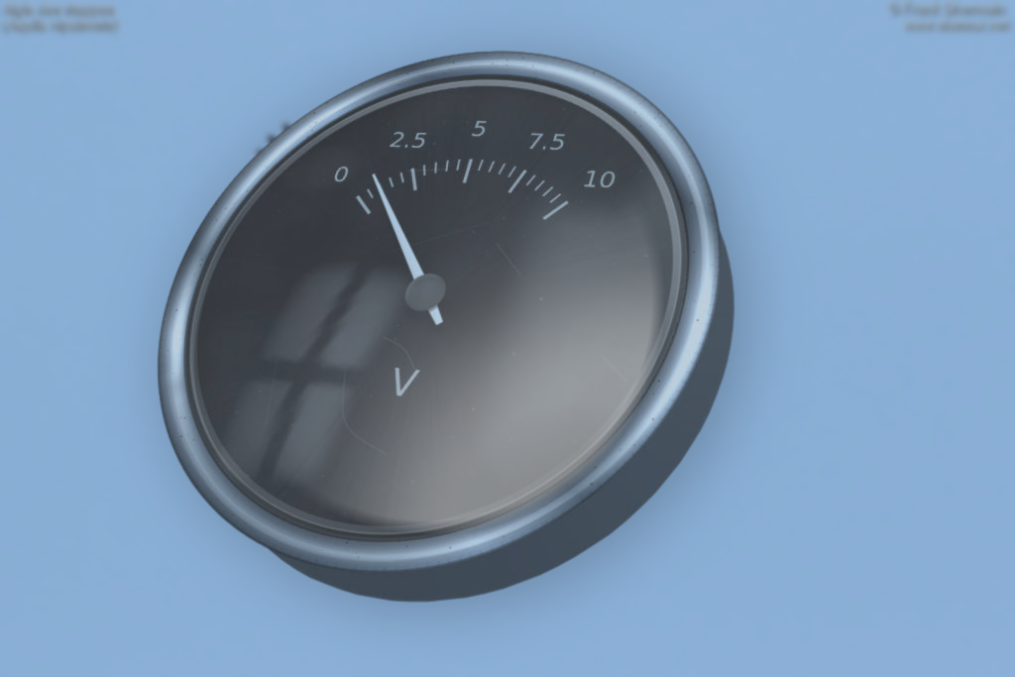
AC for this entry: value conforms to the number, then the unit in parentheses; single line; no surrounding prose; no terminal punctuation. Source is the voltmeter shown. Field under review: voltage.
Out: 1 (V)
